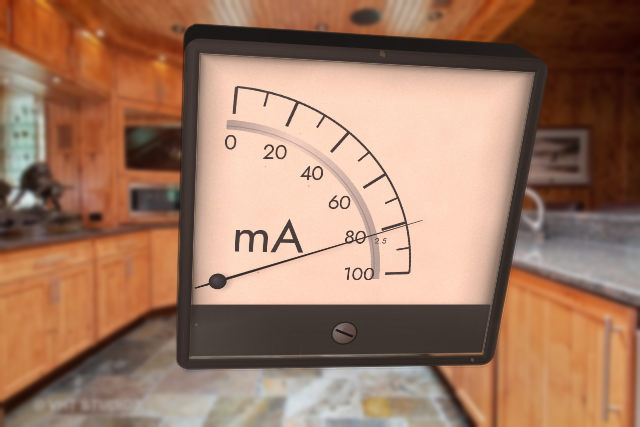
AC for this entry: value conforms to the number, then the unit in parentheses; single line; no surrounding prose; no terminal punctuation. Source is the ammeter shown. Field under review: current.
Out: 80 (mA)
